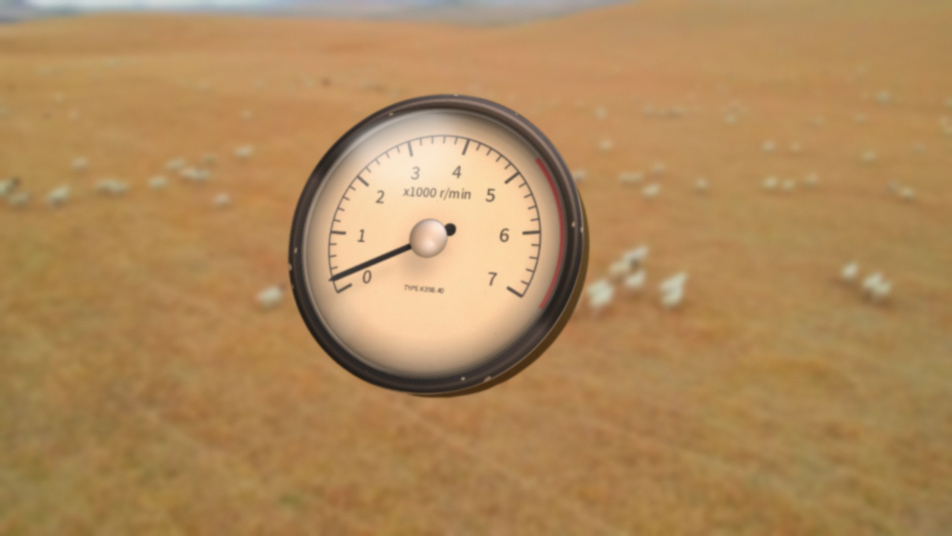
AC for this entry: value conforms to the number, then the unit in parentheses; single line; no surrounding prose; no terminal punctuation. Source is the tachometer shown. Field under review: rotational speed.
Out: 200 (rpm)
